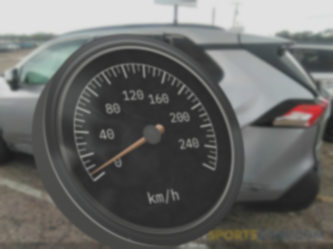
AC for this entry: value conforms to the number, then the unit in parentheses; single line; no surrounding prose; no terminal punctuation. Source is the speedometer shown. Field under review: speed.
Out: 5 (km/h)
